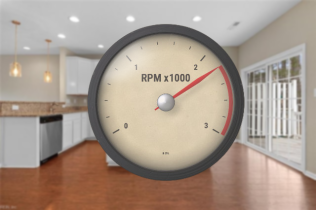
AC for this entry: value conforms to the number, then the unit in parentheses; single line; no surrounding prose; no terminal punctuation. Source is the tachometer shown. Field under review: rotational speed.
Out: 2200 (rpm)
